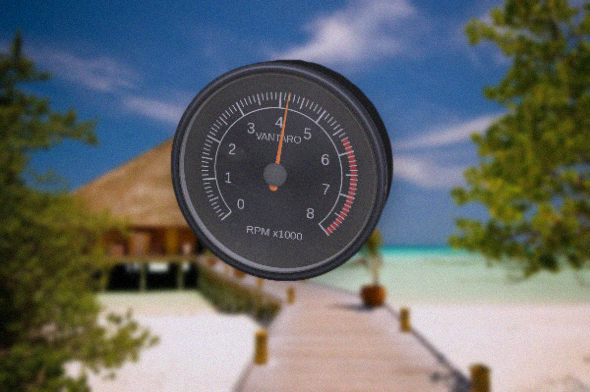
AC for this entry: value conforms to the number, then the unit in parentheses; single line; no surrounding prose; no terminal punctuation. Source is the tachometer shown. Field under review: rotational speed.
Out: 4200 (rpm)
